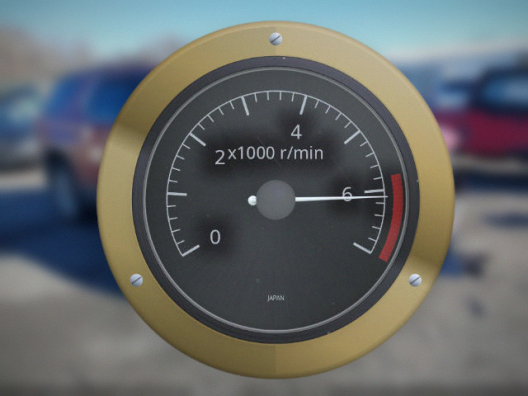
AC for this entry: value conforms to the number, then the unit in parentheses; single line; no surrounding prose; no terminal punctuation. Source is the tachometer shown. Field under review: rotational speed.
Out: 6100 (rpm)
